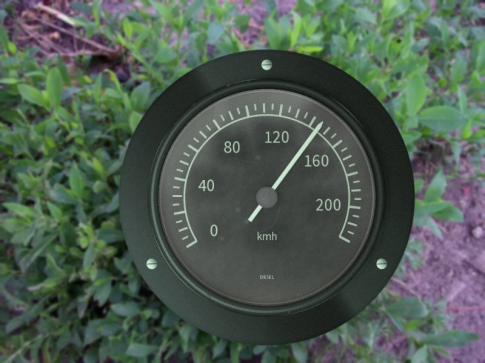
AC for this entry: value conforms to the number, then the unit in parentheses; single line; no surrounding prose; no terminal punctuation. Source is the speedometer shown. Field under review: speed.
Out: 145 (km/h)
